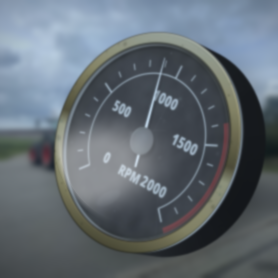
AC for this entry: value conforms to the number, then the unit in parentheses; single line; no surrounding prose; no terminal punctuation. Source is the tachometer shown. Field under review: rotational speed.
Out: 900 (rpm)
